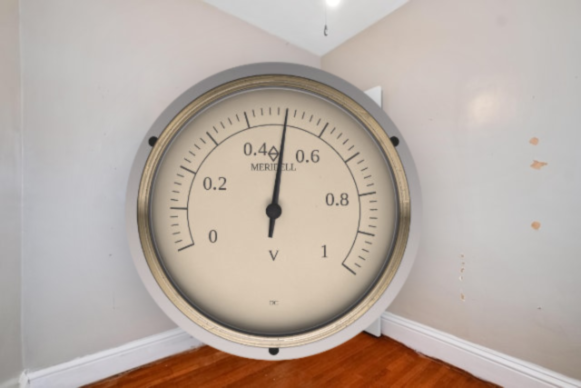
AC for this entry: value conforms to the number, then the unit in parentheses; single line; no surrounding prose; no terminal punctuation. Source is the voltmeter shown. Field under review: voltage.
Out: 0.5 (V)
